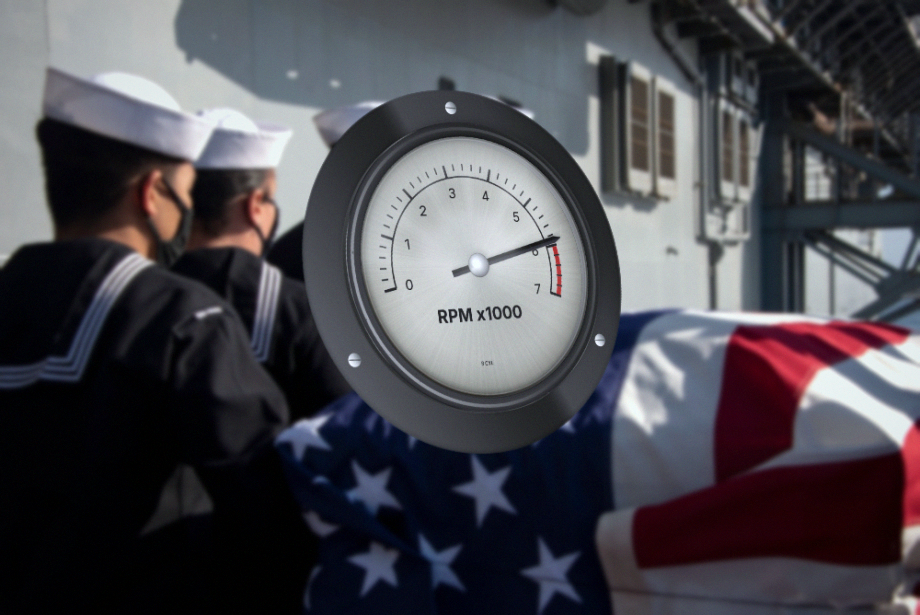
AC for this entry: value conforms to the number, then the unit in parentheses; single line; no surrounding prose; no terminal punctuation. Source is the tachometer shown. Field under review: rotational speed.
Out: 5900 (rpm)
